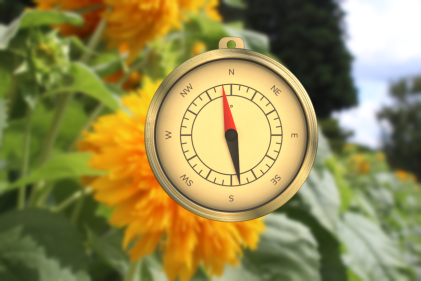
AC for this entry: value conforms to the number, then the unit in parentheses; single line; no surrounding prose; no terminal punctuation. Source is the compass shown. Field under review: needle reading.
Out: 350 (°)
